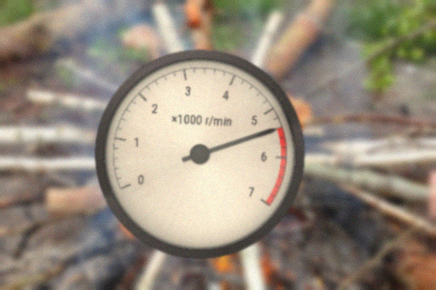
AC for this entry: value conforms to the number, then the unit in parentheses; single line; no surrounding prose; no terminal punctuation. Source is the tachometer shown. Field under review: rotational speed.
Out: 5400 (rpm)
